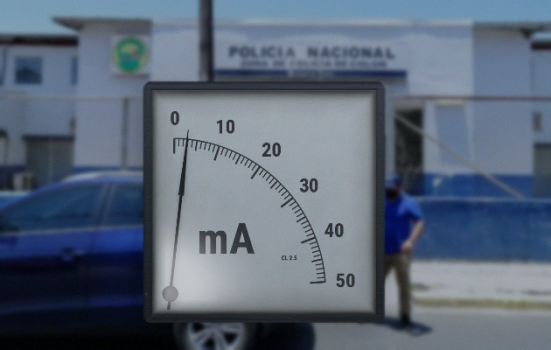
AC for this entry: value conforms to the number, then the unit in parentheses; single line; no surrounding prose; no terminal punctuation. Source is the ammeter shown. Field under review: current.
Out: 3 (mA)
